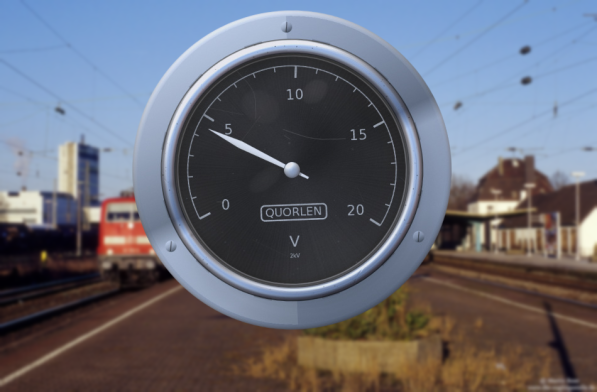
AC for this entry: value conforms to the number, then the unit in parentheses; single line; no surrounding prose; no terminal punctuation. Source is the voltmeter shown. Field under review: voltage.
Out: 4.5 (V)
